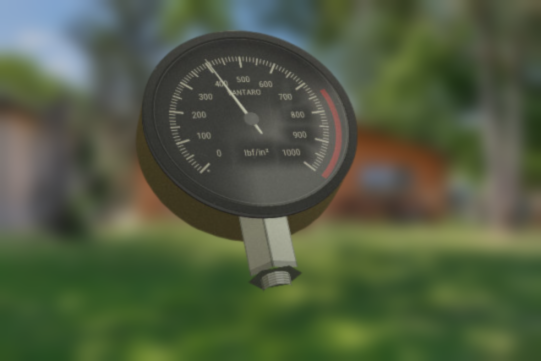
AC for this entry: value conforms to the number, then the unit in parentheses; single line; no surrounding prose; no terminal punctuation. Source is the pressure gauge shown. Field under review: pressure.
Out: 400 (psi)
